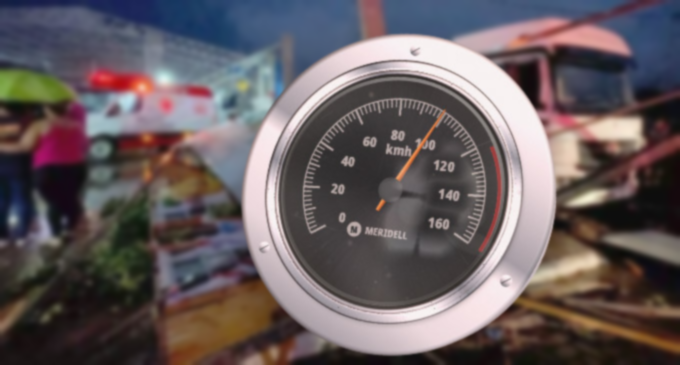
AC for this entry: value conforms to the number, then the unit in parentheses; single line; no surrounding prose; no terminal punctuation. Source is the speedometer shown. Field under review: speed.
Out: 100 (km/h)
